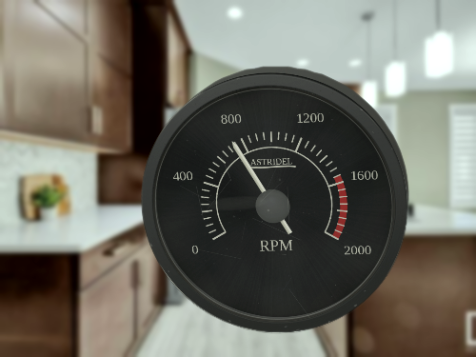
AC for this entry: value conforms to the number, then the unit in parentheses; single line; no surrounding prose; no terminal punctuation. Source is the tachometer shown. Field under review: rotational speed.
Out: 750 (rpm)
